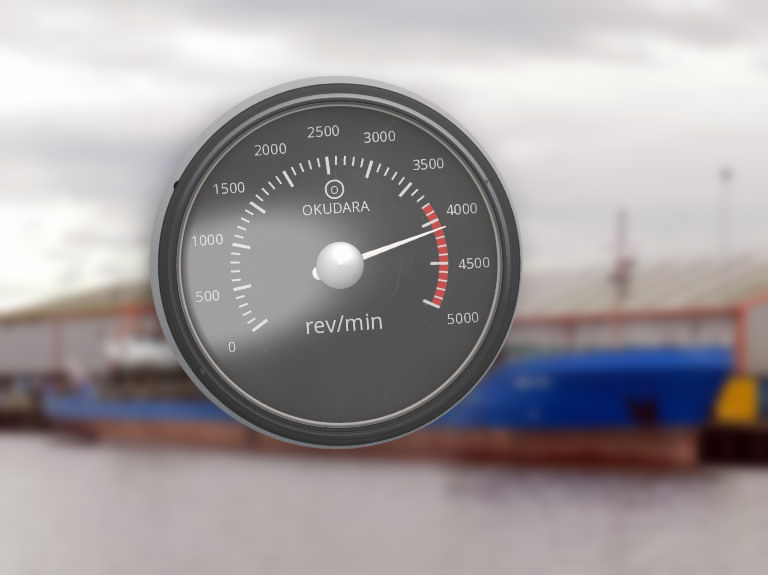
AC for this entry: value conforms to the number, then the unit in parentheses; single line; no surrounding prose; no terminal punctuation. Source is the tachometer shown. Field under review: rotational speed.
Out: 4100 (rpm)
